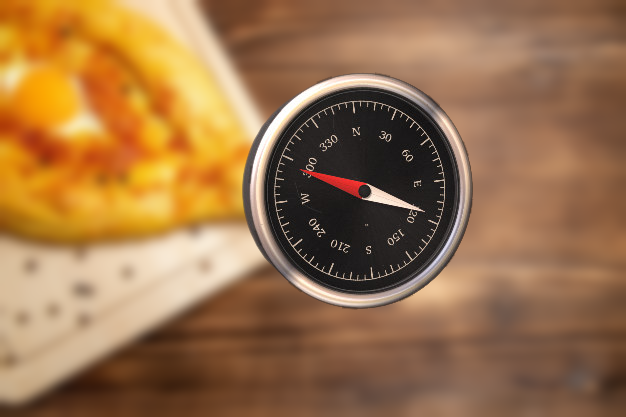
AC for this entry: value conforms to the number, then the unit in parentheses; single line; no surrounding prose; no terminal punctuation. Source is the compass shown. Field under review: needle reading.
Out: 295 (°)
